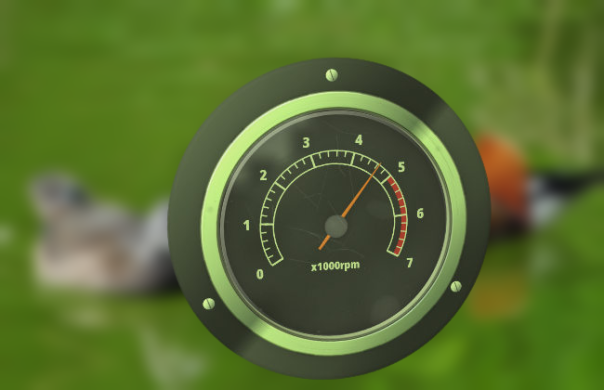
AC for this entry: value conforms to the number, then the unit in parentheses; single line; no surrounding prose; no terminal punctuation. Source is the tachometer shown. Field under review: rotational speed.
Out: 4600 (rpm)
